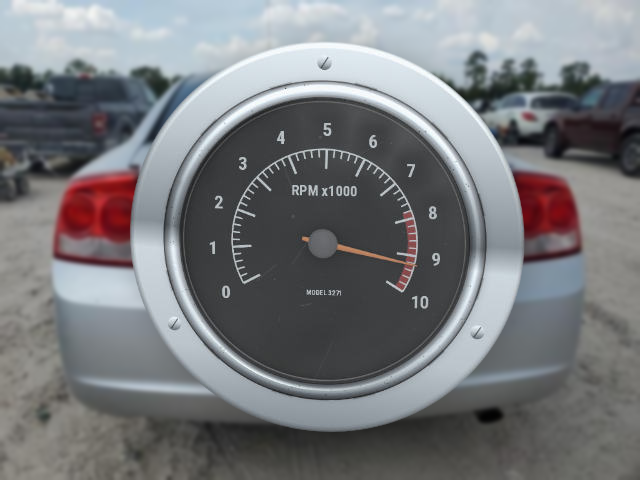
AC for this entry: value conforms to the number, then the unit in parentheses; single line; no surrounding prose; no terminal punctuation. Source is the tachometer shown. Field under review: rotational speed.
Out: 9200 (rpm)
